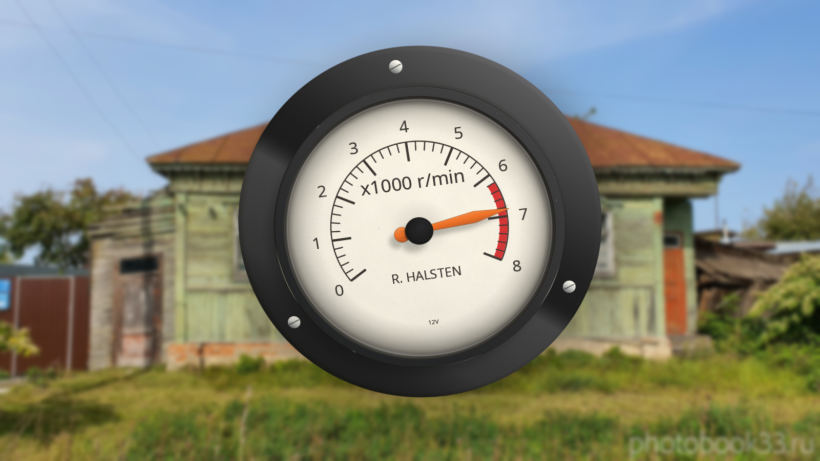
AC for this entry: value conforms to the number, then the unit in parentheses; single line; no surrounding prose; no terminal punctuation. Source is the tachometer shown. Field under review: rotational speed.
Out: 6800 (rpm)
